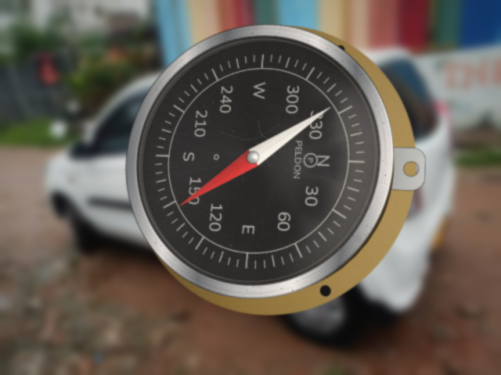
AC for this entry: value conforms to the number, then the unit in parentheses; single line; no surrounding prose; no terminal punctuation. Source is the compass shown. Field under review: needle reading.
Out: 145 (°)
